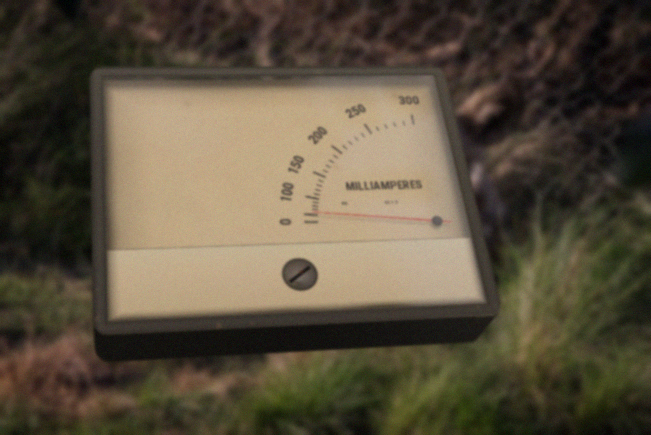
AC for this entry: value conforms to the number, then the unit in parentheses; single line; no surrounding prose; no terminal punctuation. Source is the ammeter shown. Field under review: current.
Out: 50 (mA)
